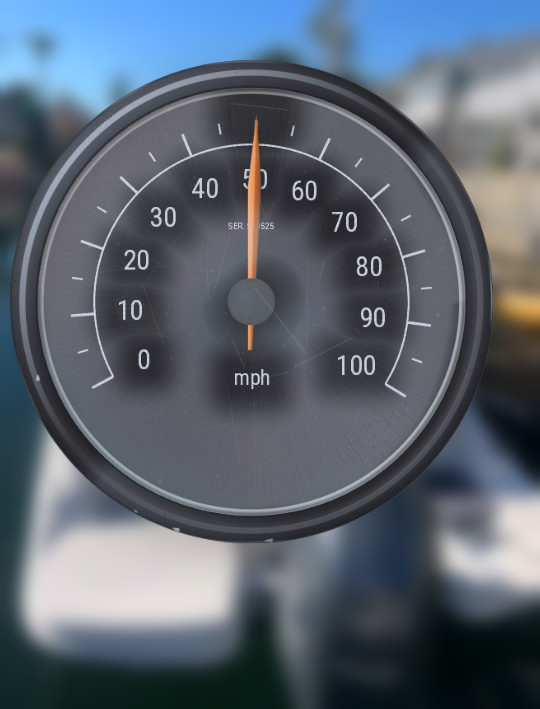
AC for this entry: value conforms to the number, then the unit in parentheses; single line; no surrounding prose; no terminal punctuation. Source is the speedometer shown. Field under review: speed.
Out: 50 (mph)
